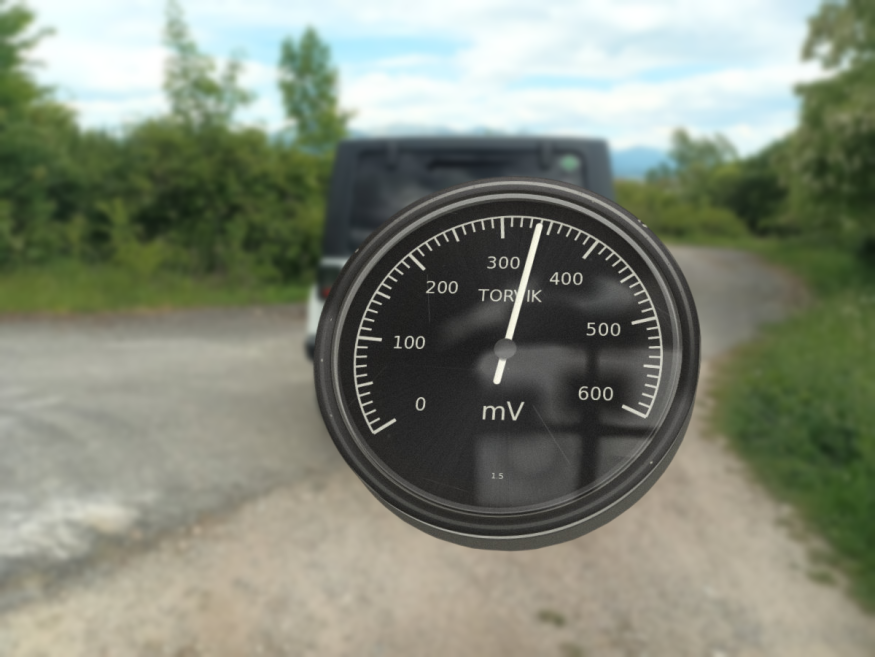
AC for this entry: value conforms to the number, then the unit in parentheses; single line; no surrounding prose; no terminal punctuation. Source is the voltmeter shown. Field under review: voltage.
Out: 340 (mV)
